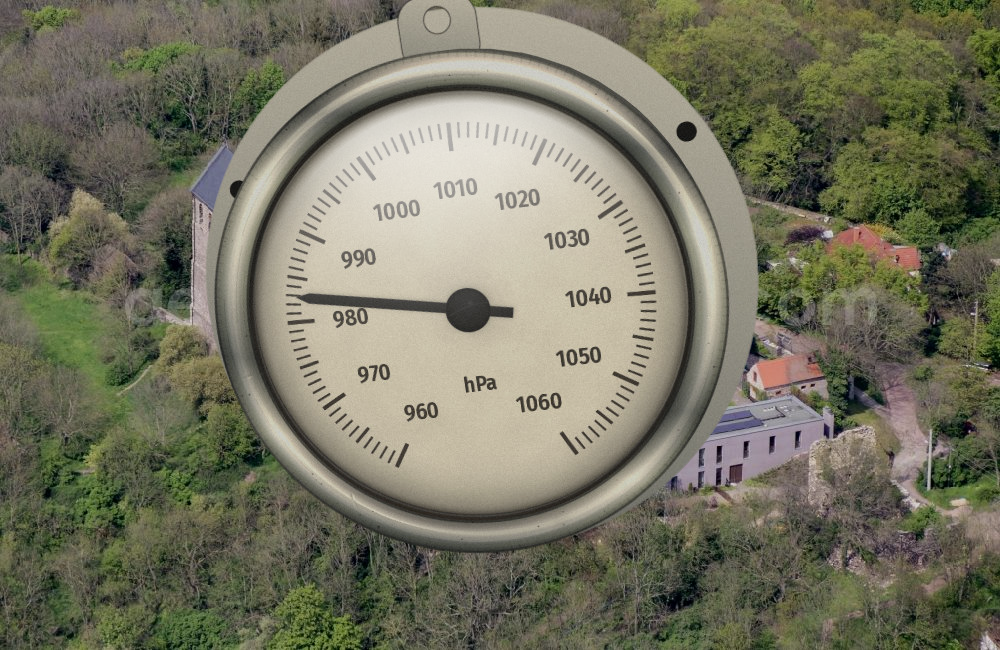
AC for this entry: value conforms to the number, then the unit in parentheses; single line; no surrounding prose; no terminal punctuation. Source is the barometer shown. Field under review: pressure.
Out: 983 (hPa)
